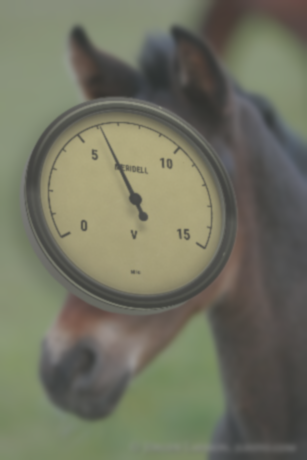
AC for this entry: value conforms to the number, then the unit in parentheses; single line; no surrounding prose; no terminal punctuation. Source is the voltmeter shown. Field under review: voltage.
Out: 6 (V)
